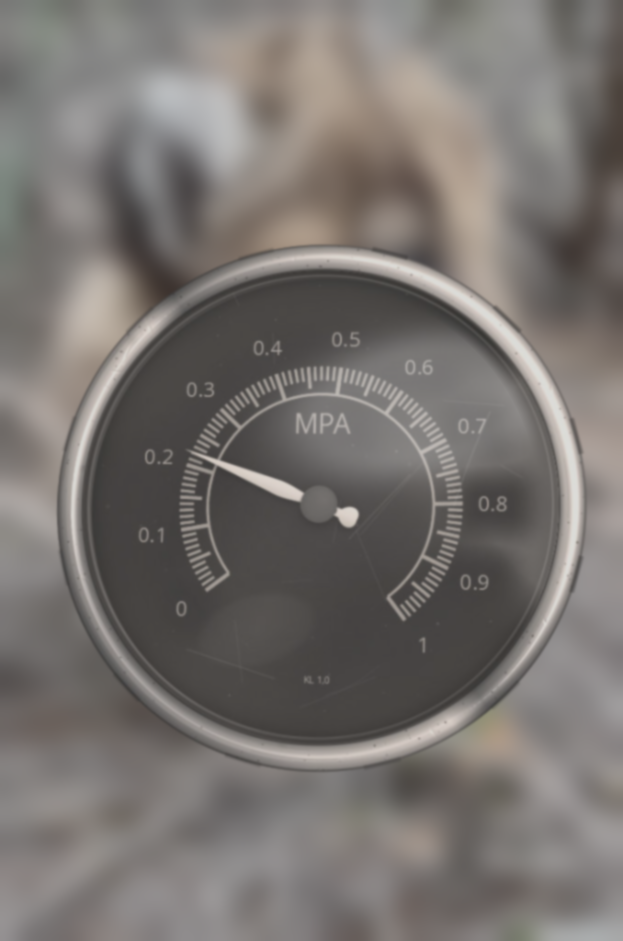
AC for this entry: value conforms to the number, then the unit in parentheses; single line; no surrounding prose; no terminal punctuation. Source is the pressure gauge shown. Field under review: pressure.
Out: 0.22 (MPa)
